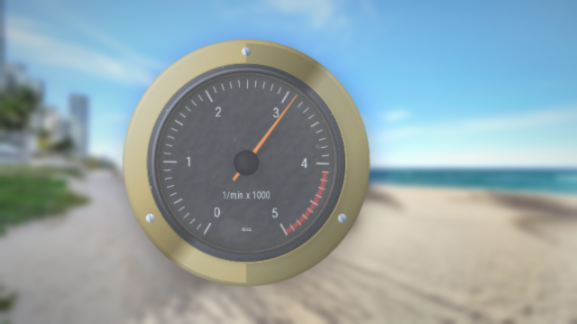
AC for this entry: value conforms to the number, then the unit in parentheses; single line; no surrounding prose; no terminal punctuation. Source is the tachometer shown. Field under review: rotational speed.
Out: 3100 (rpm)
